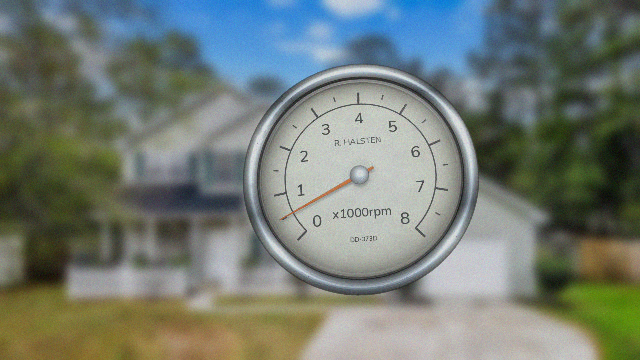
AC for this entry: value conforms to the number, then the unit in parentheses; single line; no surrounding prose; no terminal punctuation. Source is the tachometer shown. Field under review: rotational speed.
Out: 500 (rpm)
